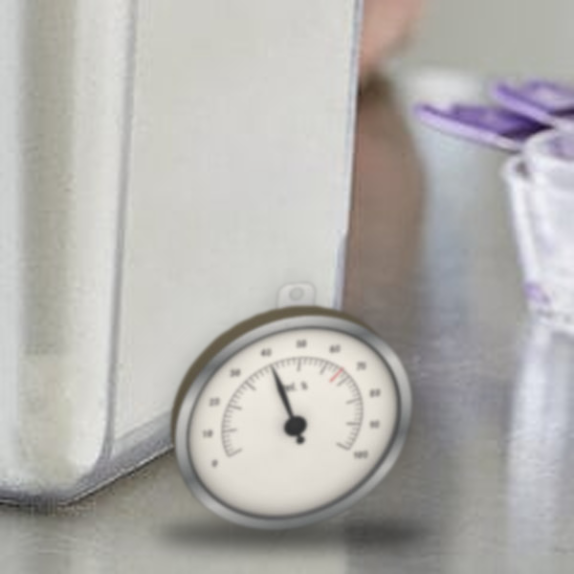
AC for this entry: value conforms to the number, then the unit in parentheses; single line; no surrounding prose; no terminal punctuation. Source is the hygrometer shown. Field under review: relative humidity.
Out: 40 (%)
